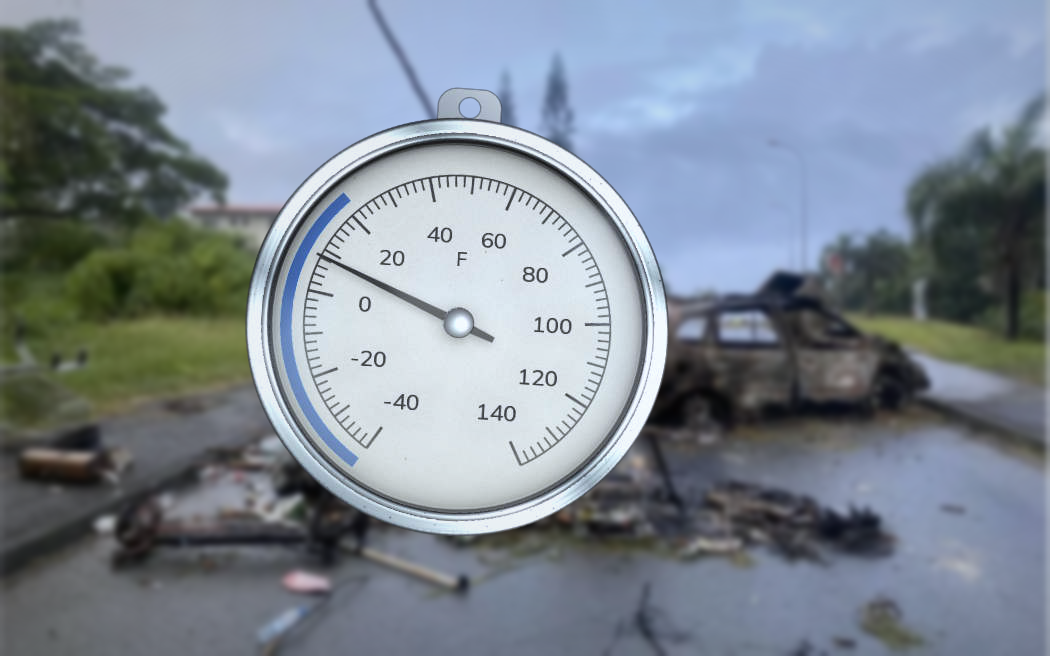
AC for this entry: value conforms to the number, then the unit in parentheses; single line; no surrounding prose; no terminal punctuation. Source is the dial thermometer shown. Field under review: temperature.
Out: 8 (°F)
